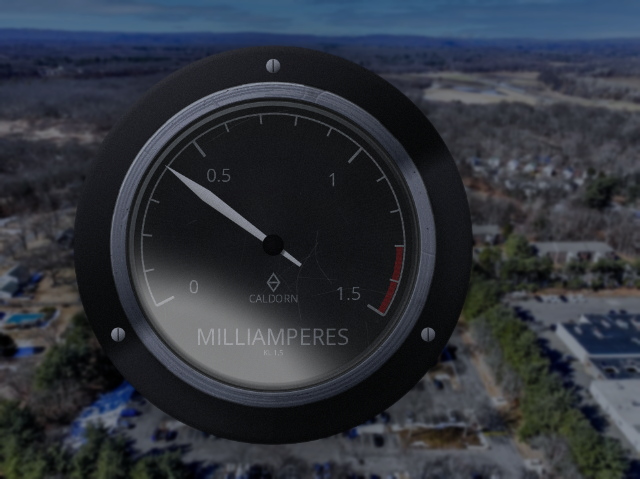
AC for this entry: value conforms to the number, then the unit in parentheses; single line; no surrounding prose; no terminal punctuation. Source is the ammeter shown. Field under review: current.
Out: 0.4 (mA)
